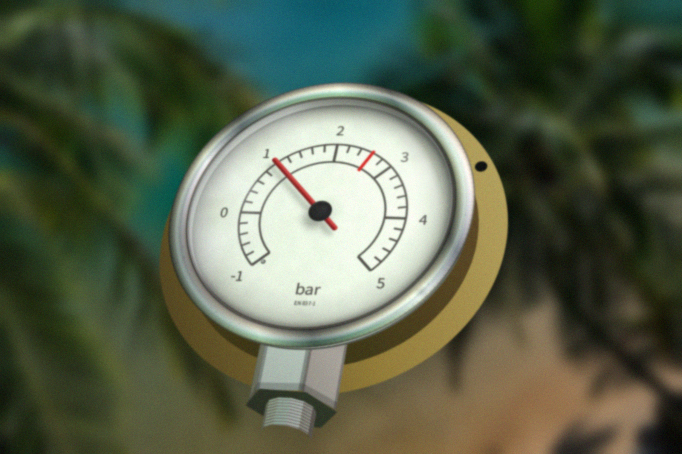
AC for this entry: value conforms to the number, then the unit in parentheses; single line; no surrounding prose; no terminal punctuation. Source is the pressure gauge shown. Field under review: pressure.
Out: 1 (bar)
